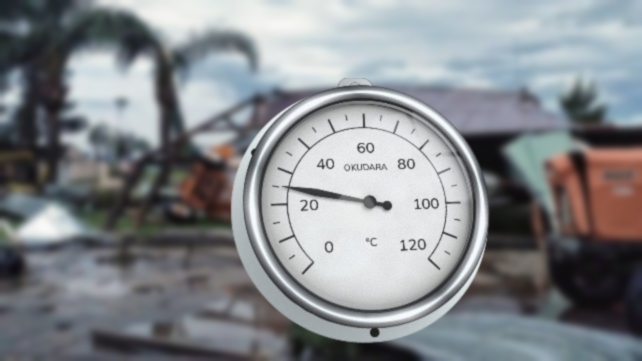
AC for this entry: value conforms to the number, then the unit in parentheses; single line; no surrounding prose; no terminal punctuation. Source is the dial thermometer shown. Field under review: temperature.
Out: 25 (°C)
